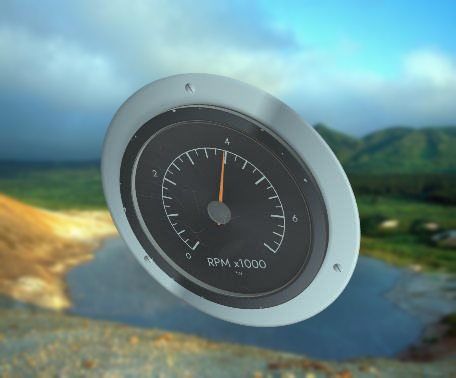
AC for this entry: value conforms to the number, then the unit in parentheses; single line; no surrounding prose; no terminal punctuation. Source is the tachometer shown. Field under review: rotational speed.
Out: 4000 (rpm)
